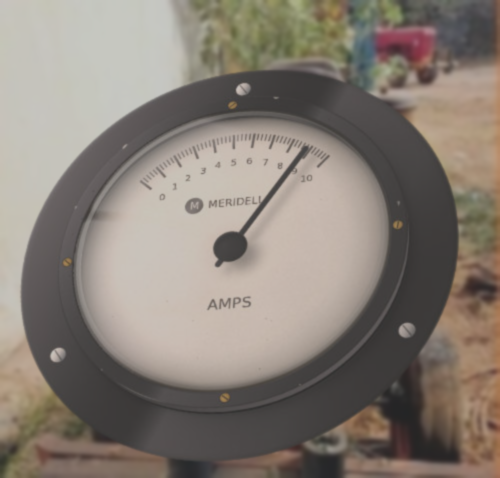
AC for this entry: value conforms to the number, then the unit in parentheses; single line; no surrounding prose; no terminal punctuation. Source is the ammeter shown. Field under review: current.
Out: 9 (A)
